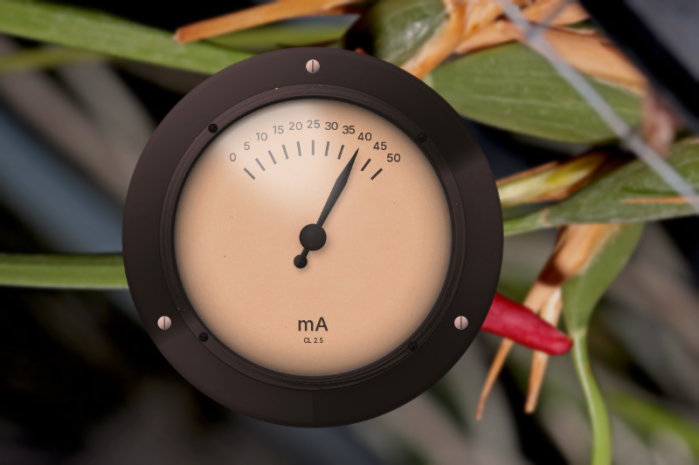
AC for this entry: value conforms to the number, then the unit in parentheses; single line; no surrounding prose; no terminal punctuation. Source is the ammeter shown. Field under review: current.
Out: 40 (mA)
